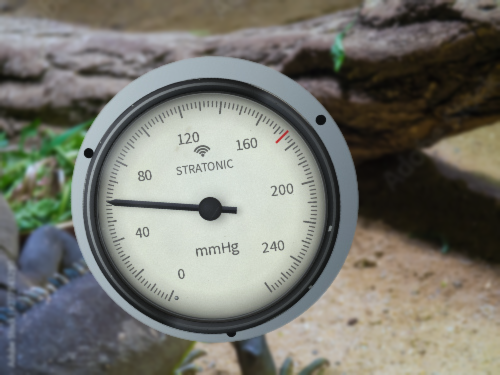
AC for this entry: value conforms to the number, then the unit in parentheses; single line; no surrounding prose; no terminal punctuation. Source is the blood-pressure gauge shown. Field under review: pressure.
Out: 60 (mmHg)
